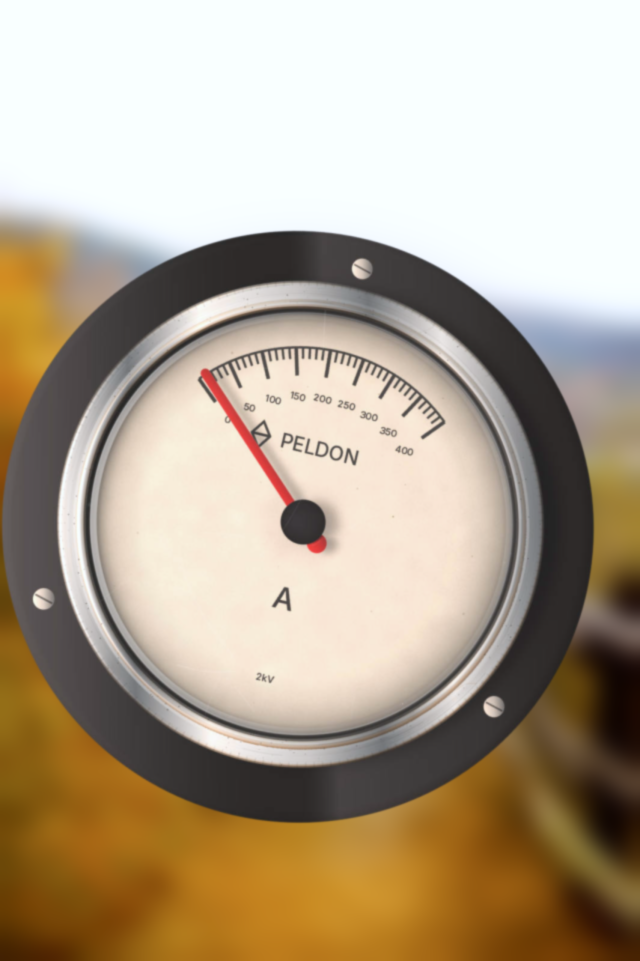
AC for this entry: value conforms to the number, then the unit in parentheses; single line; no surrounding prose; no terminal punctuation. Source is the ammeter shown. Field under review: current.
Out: 10 (A)
